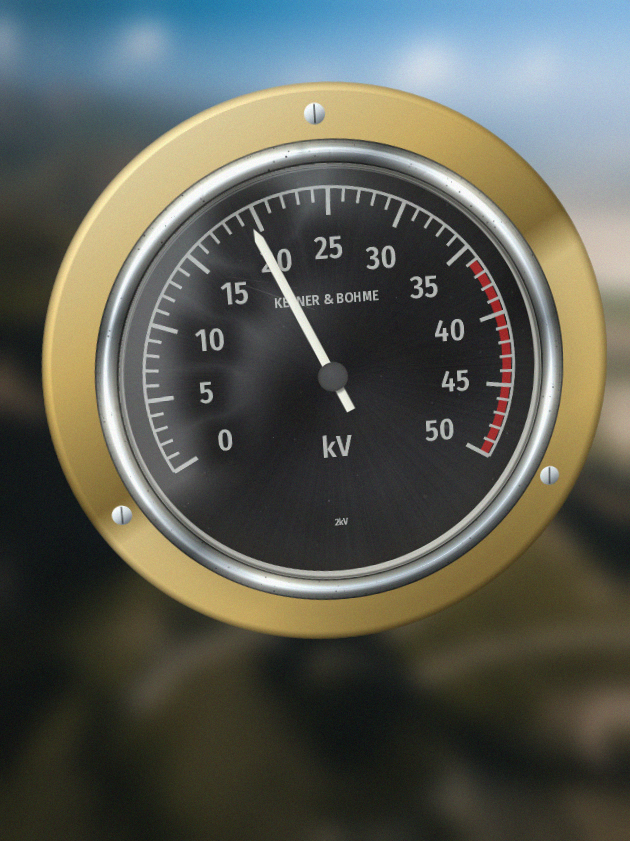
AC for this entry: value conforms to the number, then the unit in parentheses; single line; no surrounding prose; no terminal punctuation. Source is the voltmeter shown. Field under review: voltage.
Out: 19.5 (kV)
